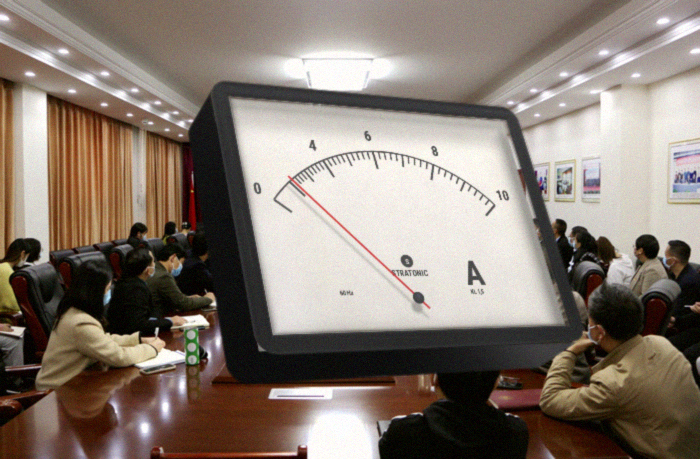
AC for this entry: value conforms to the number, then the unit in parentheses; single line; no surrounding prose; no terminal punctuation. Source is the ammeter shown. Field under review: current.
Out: 2 (A)
